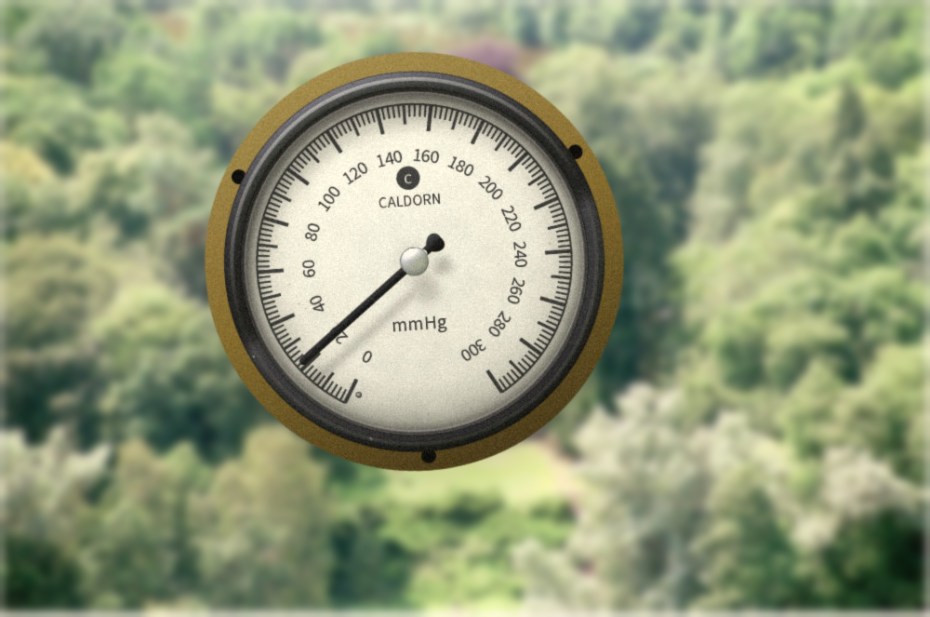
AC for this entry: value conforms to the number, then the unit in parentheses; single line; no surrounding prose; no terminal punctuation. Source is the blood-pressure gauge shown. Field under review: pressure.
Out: 22 (mmHg)
